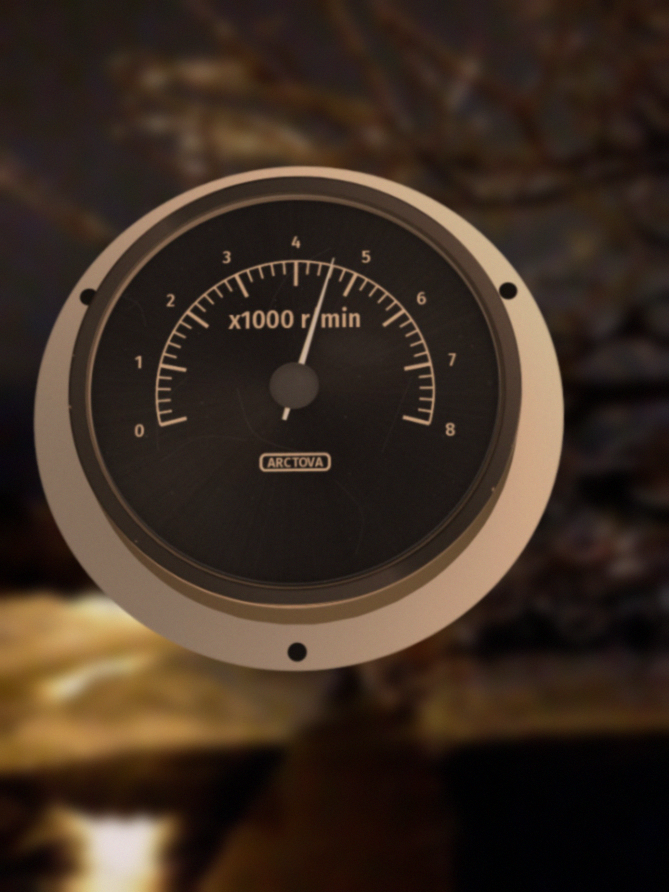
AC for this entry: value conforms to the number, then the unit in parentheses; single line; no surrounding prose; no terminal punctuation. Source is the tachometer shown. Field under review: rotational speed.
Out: 4600 (rpm)
